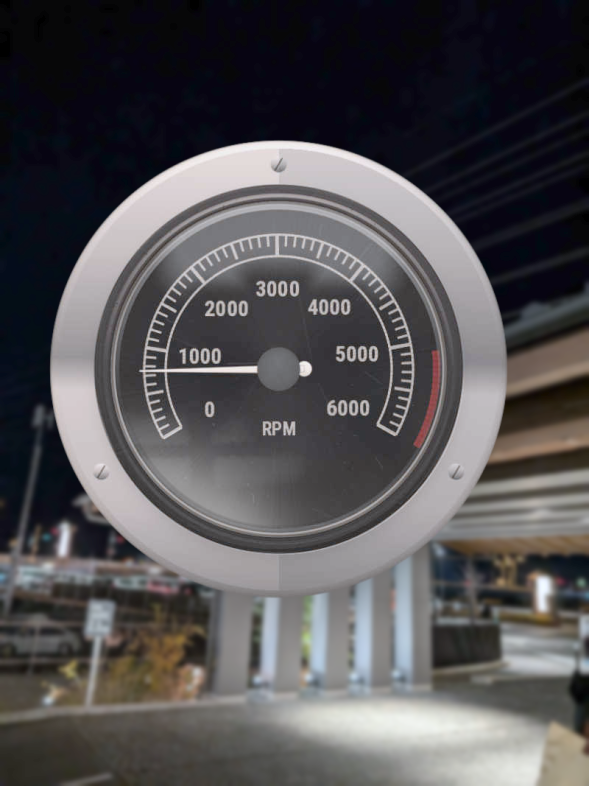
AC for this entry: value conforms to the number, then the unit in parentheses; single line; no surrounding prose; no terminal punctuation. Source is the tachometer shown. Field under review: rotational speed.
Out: 750 (rpm)
